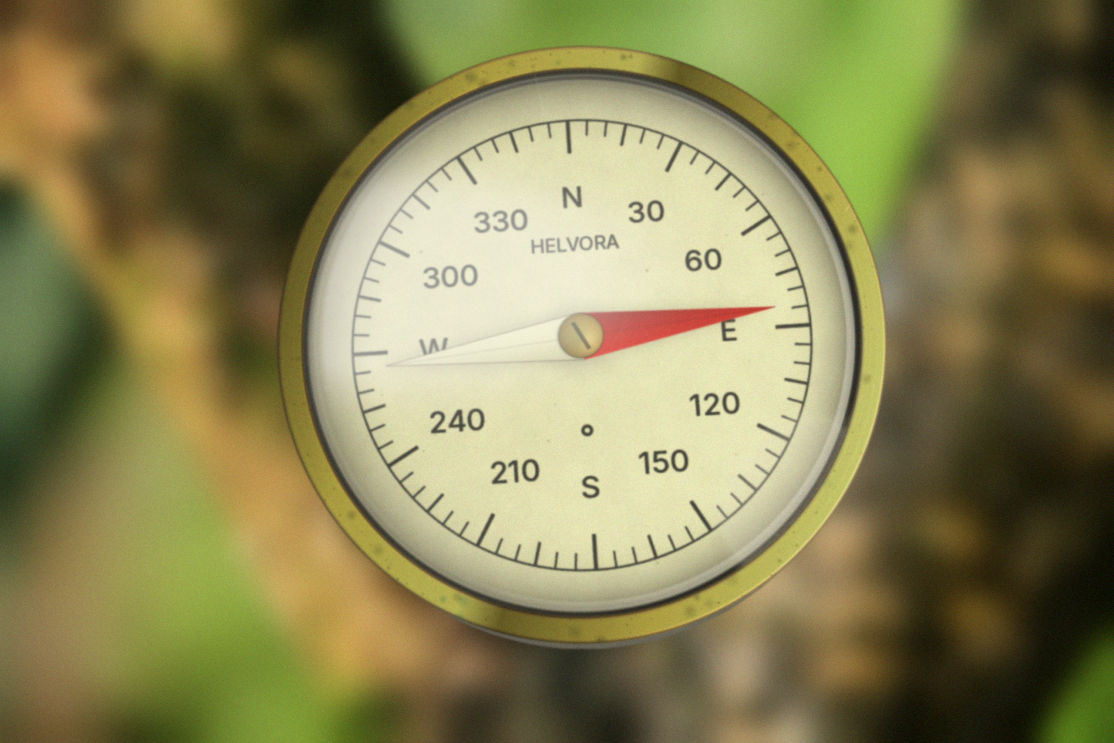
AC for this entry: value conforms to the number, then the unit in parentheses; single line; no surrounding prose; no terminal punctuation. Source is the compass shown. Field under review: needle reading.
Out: 85 (°)
